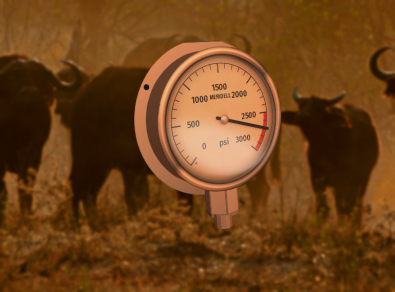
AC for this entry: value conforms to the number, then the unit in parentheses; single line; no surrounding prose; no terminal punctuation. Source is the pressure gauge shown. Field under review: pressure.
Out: 2700 (psi)
